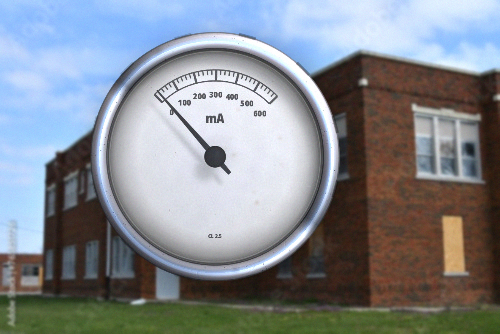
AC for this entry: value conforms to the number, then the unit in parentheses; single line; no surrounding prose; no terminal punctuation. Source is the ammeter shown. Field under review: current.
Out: 20 (mA)
